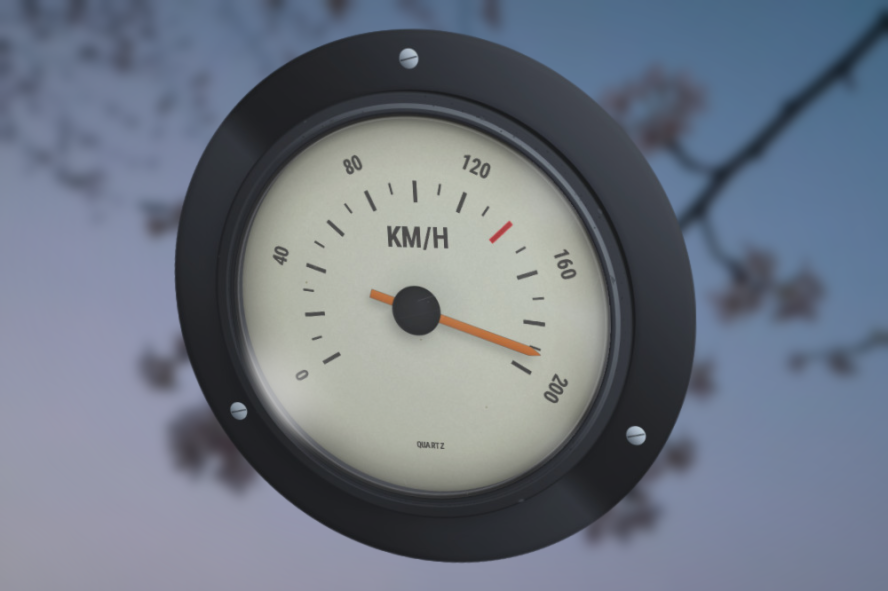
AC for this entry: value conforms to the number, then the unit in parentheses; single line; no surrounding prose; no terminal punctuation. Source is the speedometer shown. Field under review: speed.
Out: 190 (km/h)
